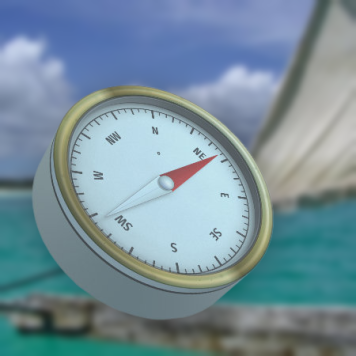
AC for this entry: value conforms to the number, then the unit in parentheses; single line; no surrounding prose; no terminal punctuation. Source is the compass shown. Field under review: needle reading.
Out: 55 (°)
